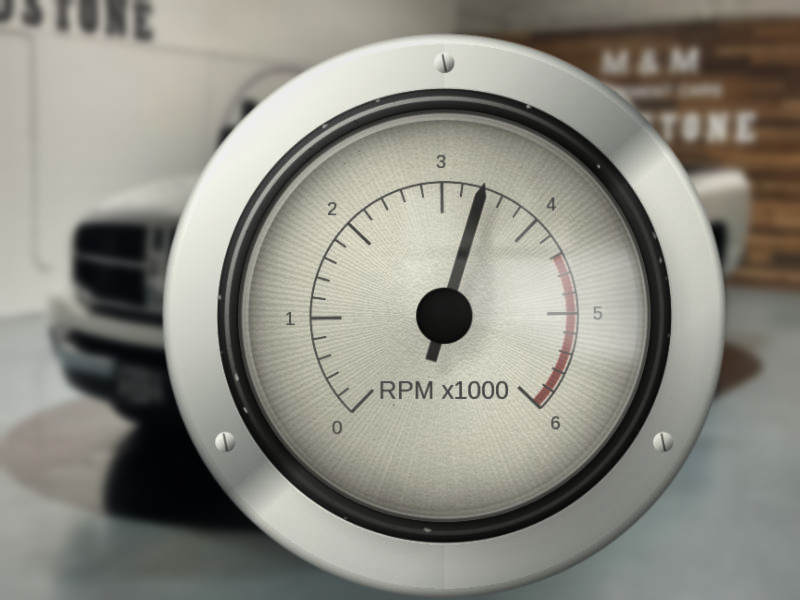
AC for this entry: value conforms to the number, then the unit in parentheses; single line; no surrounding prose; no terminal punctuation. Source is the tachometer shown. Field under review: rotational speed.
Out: 3400 (rpm)
